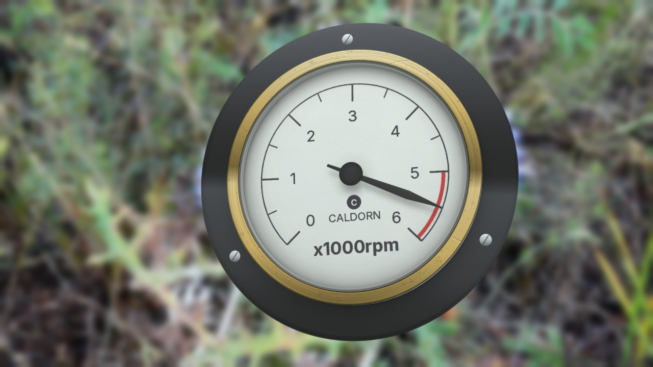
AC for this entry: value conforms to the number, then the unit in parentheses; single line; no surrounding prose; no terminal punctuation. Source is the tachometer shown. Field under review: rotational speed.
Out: 5500 (rpm)
